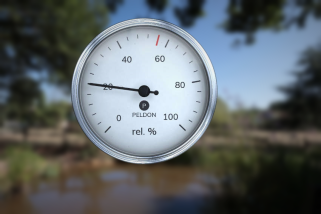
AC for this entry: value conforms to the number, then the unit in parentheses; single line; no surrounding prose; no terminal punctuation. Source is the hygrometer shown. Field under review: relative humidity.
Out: 20 (%)
